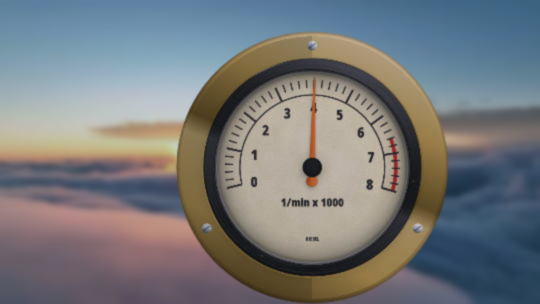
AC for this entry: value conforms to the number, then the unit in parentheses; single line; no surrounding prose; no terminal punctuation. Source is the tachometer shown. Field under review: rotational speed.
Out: 4000 (rpm)
